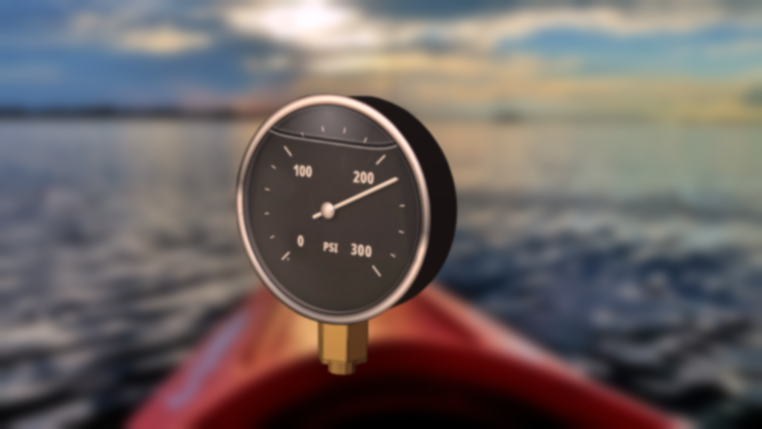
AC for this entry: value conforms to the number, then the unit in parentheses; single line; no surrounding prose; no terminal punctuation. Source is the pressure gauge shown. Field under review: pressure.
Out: 220 (psi)
